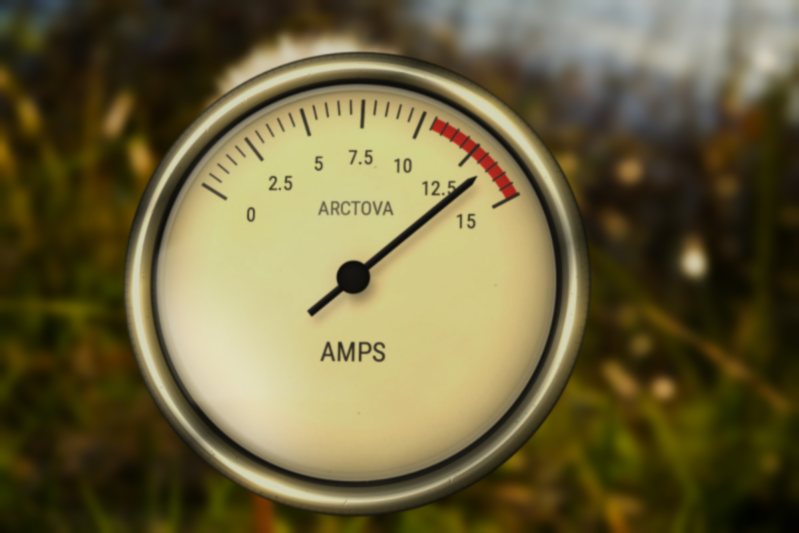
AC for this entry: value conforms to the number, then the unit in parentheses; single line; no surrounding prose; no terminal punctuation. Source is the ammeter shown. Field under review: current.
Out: 13.5 (A)
